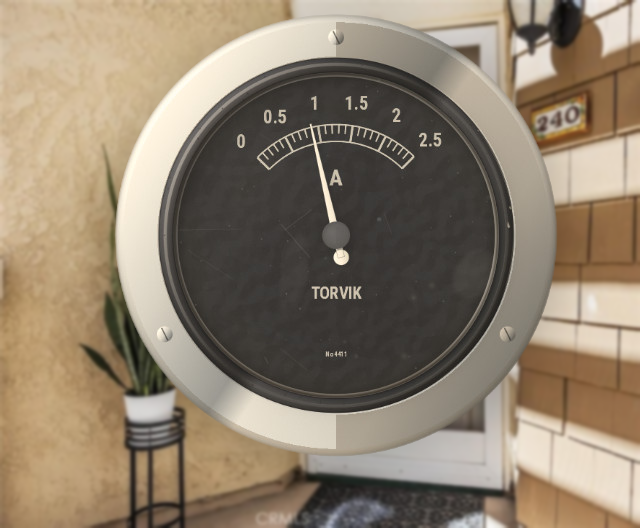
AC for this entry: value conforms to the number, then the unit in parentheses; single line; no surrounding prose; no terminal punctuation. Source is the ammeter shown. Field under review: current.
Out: 0.9 (A)
